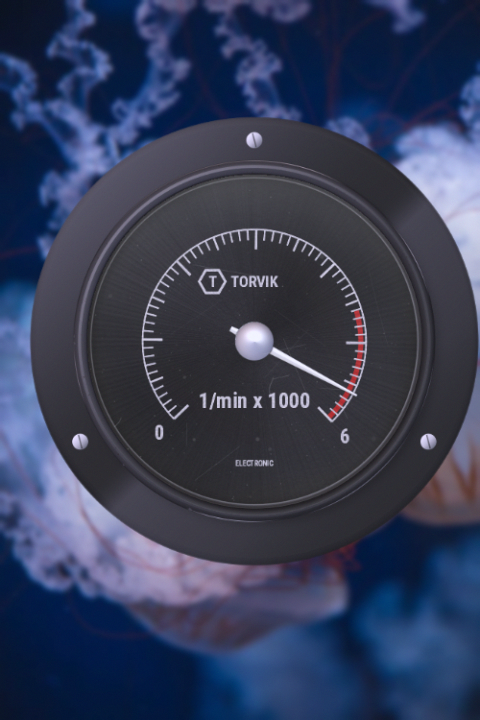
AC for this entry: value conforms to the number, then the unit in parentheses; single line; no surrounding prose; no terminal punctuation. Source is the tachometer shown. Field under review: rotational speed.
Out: 5600 (rpm)
